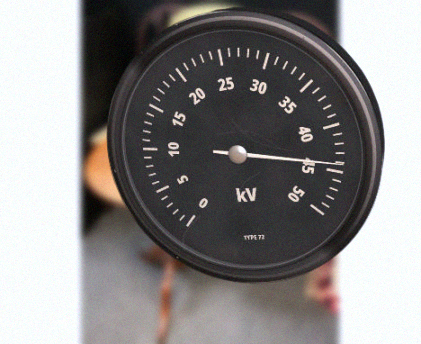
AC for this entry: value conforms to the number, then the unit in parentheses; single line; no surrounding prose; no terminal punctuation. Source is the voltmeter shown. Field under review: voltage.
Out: 44 (kV)
